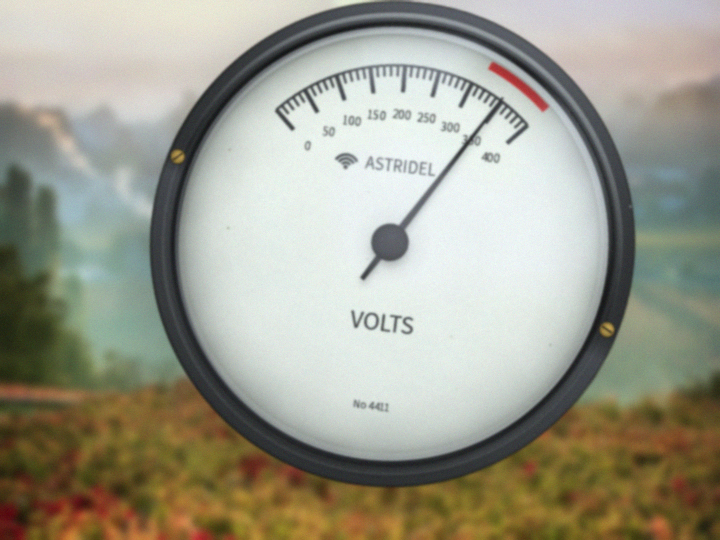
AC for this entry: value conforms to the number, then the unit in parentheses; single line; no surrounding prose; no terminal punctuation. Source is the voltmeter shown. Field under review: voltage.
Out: 350 (V)
